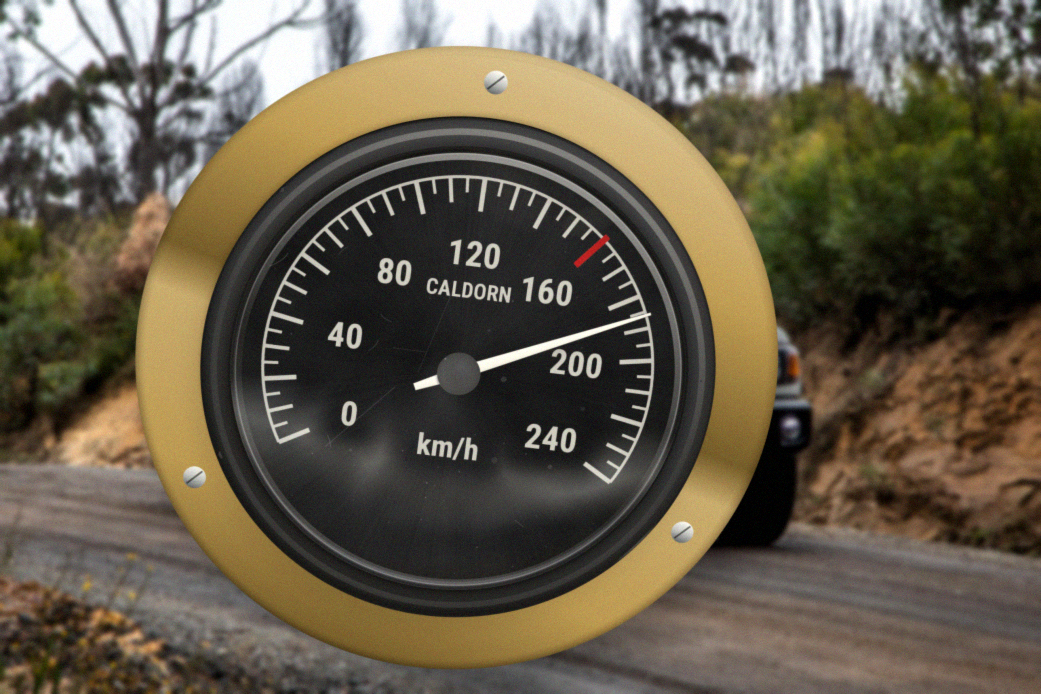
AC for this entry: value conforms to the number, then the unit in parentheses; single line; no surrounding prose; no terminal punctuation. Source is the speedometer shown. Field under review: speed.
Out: 185 (km/h)
